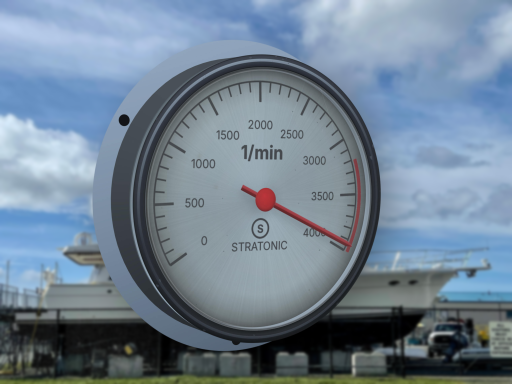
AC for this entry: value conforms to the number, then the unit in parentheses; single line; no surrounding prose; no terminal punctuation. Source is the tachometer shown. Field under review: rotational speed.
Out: 3950 (rpm)
